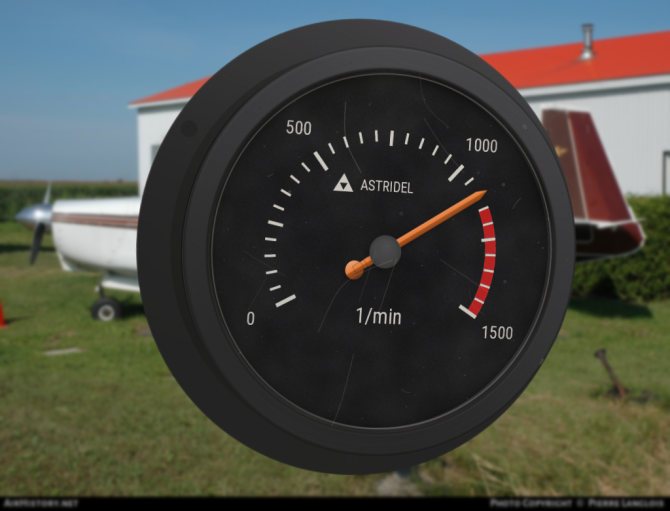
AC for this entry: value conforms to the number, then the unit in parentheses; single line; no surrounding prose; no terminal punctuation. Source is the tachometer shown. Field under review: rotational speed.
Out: 1100 (rpm)
